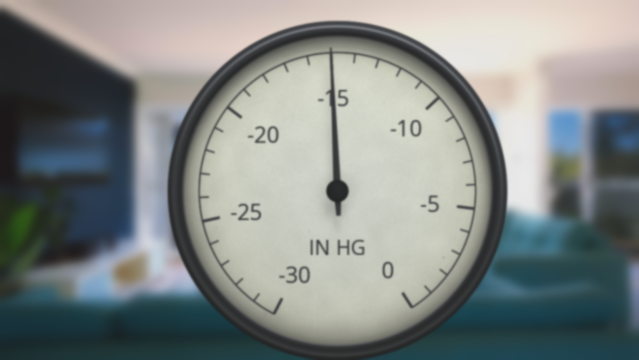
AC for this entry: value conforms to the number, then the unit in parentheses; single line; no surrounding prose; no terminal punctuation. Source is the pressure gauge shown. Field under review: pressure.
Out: -15 (inHg)
